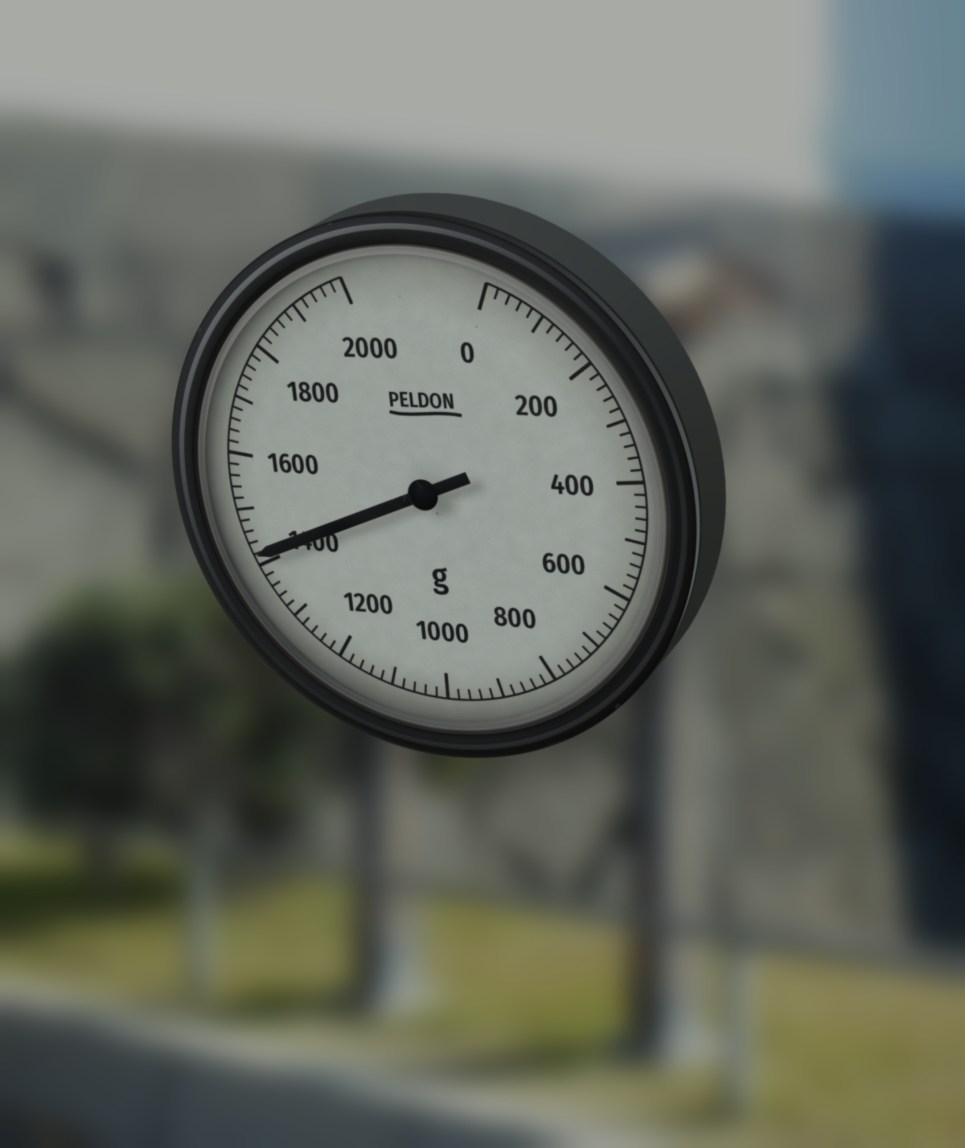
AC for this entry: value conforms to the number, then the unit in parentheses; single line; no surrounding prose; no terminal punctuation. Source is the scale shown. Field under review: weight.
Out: 1420 (g)
